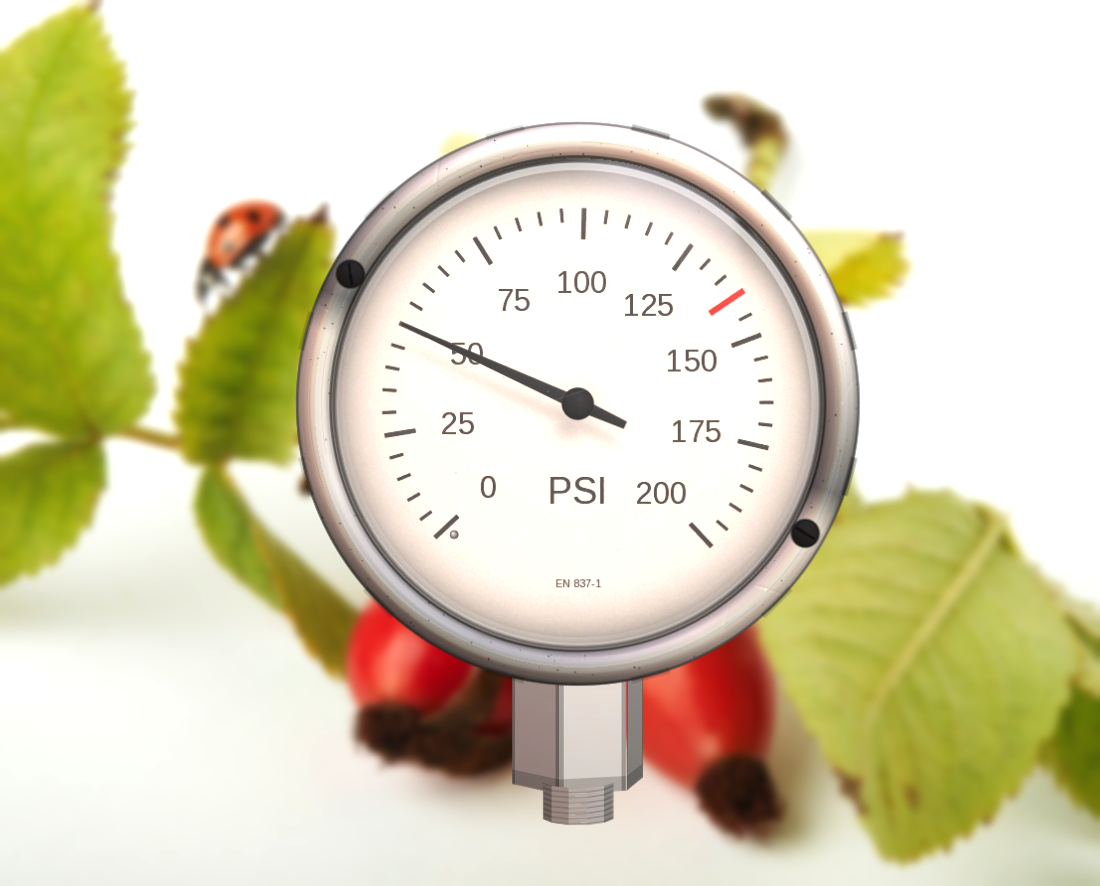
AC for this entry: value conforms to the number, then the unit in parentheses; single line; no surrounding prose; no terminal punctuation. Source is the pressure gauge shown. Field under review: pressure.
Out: 50 (psi)
